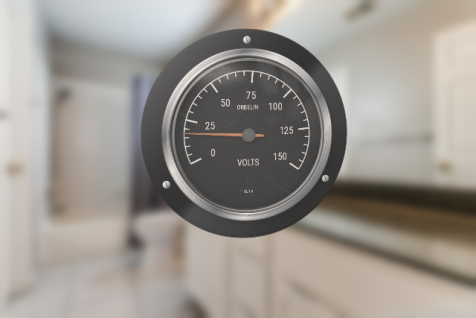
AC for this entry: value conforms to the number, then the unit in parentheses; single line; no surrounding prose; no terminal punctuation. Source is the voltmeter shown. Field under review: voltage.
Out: 17.5 (V)
